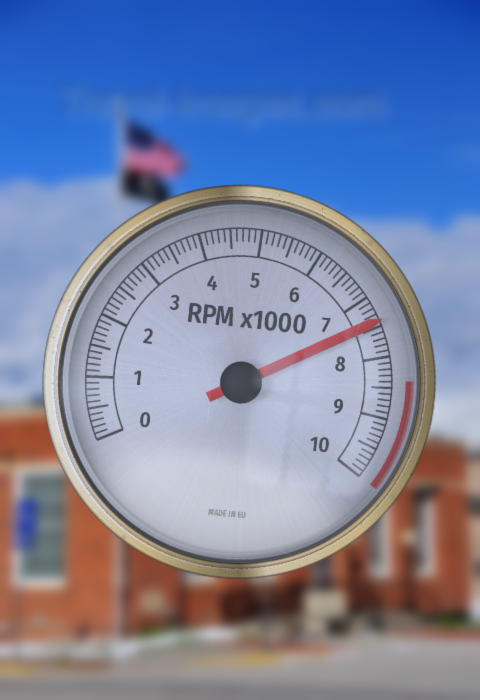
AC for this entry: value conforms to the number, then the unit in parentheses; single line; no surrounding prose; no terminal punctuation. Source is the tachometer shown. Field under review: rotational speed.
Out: 7400 (rpm)
